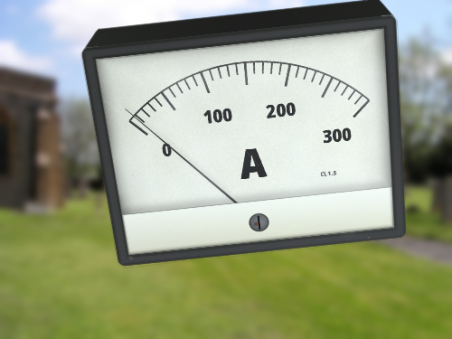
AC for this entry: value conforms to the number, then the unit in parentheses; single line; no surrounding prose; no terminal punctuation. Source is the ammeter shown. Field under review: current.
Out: 10 (A)
